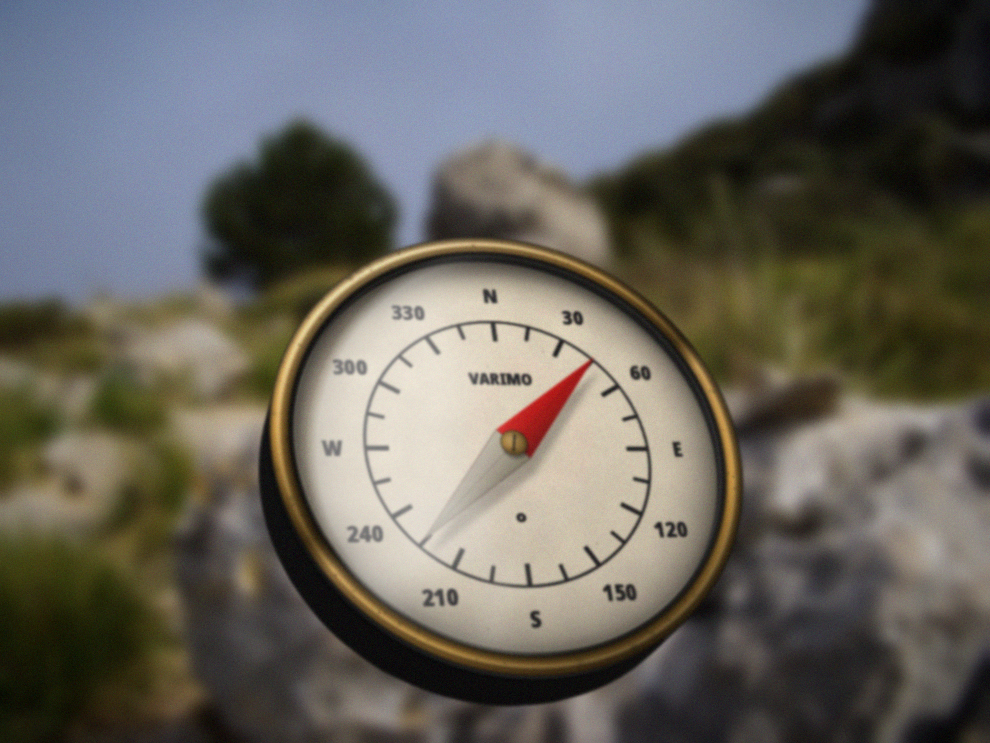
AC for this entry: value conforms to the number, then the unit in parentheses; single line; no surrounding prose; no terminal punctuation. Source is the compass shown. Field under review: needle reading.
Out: 45 (°)
